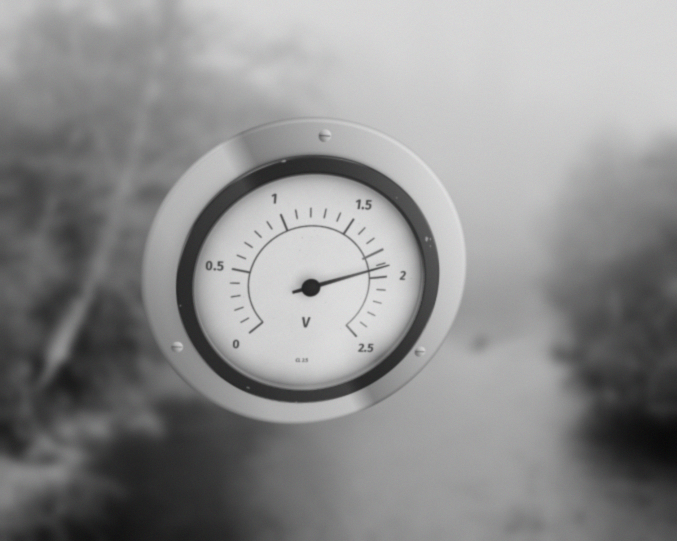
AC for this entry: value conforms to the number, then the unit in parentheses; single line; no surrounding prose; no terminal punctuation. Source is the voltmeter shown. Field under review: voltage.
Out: 1.9 (V)
